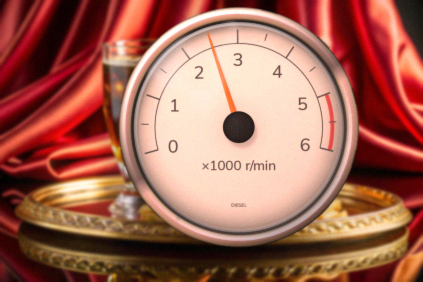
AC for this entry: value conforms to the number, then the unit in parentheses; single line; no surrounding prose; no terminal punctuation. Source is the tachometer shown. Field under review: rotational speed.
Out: 2500 (rpm)
